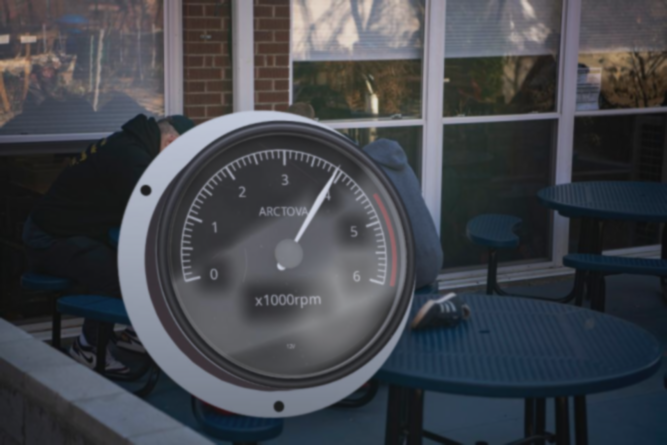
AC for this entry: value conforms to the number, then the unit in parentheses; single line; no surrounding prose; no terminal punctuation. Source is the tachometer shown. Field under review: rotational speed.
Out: 3900 (rpm)
